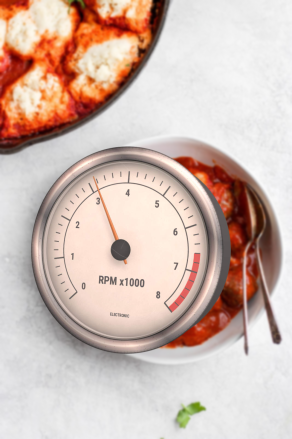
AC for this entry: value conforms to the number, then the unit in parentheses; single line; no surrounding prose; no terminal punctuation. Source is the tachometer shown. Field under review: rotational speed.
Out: 3200 (rpm)
